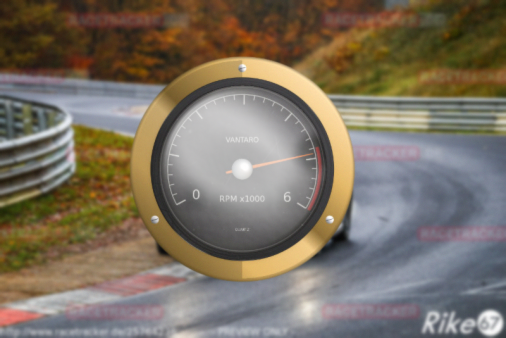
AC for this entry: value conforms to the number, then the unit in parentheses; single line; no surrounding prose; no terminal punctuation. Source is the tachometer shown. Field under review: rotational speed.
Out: 4900 (rpm)
